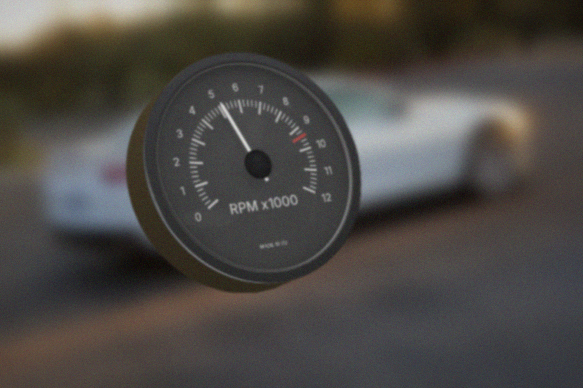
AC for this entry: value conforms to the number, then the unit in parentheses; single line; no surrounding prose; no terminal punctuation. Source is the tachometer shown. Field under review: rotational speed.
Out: 5000 (rpm)
